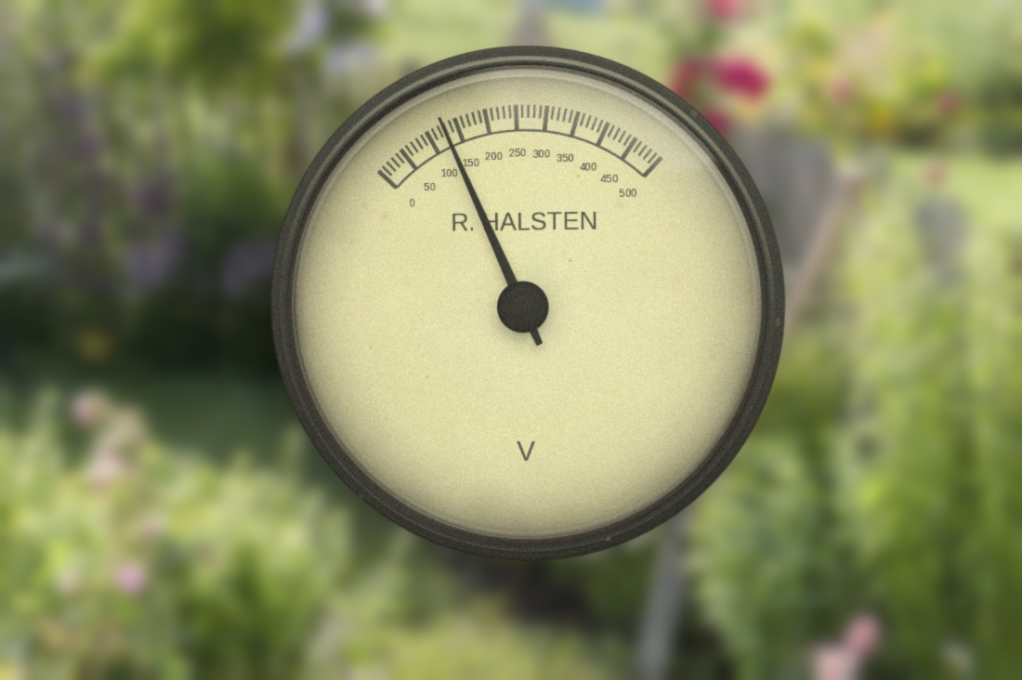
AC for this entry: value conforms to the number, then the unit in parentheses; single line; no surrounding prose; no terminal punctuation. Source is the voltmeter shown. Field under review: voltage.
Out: 130 (V)
